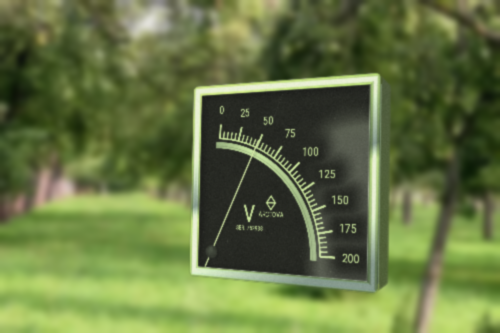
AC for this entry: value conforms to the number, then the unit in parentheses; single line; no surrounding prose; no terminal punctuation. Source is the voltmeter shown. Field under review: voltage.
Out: 50 (V)
